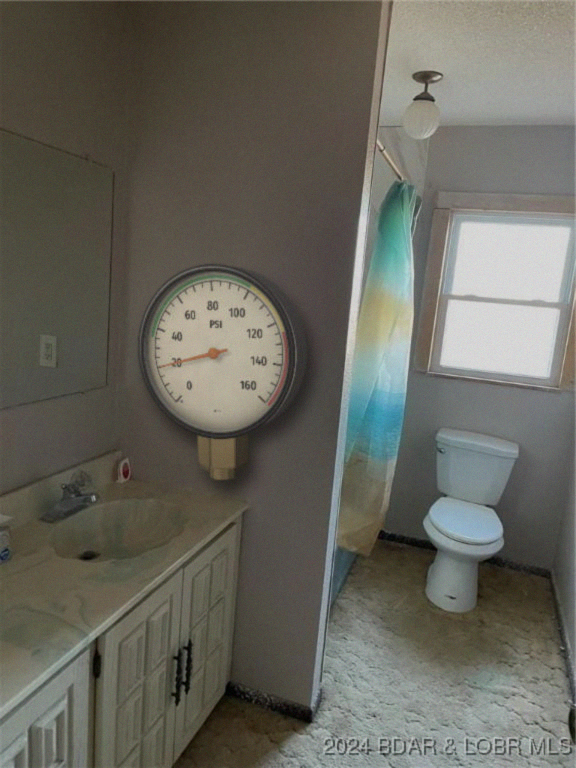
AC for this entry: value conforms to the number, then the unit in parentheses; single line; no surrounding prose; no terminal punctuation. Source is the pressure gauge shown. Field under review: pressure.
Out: 20 (psi)
